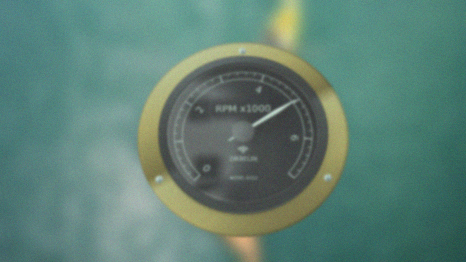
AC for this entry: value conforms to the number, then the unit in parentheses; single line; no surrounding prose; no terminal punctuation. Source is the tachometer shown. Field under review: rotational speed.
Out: 5000 (rpm)
